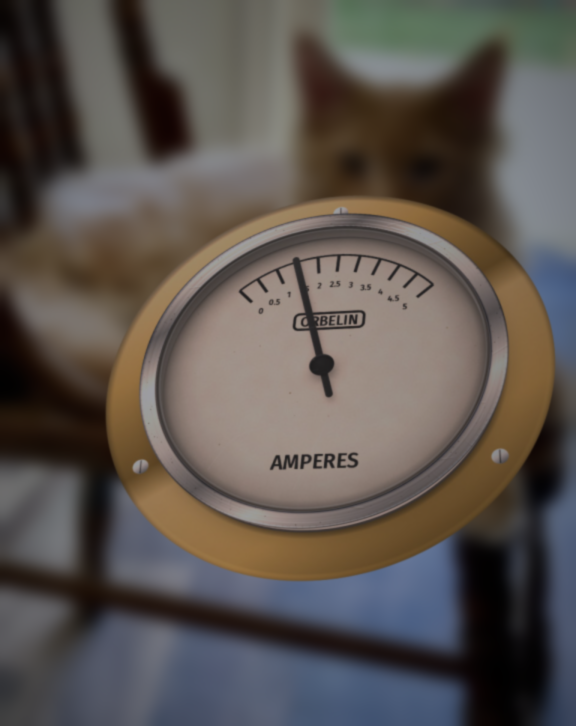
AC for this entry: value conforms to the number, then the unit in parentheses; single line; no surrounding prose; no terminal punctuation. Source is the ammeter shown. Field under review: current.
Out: 1.5 (A)
